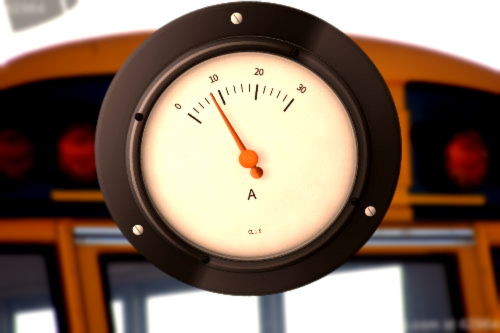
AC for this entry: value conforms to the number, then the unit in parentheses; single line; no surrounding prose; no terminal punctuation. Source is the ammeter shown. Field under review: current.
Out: 8 (A)
